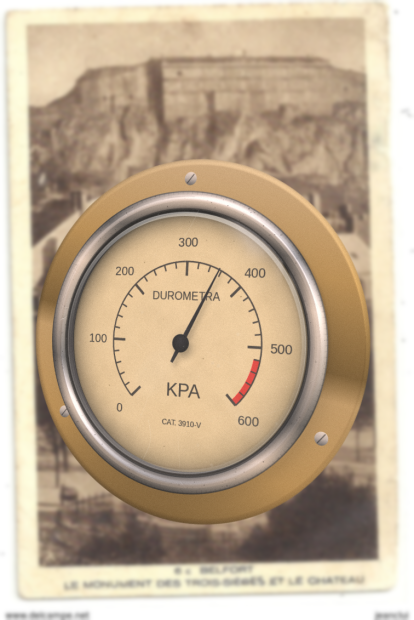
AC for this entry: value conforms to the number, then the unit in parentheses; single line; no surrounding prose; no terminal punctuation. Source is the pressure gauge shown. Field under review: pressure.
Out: 360 (kPa)
